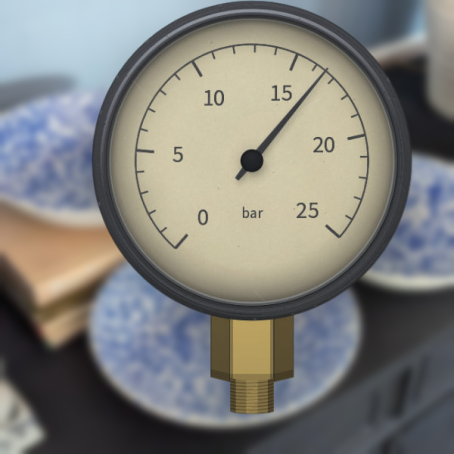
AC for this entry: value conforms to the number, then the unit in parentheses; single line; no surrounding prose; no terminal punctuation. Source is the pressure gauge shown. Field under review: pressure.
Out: 16.5 (bar)
